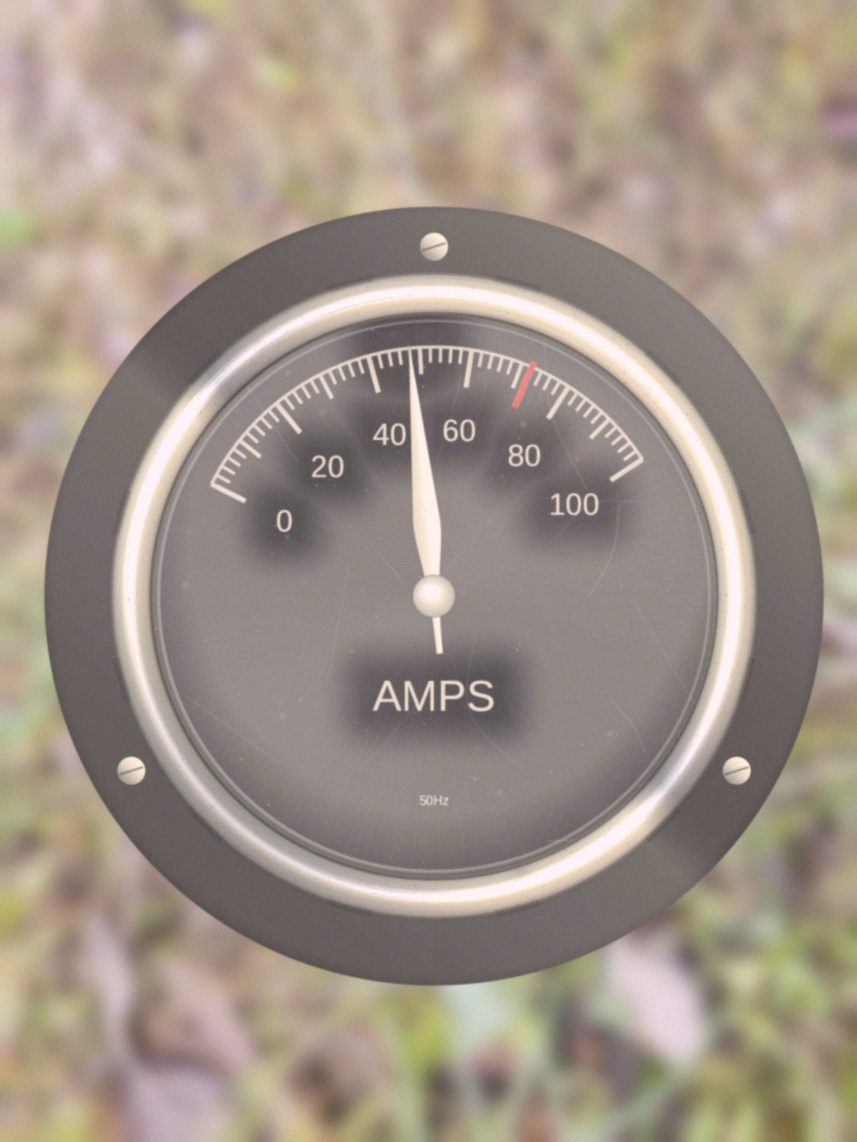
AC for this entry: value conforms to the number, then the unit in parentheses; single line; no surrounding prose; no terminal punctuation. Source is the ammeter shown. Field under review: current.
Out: 48 (A)
